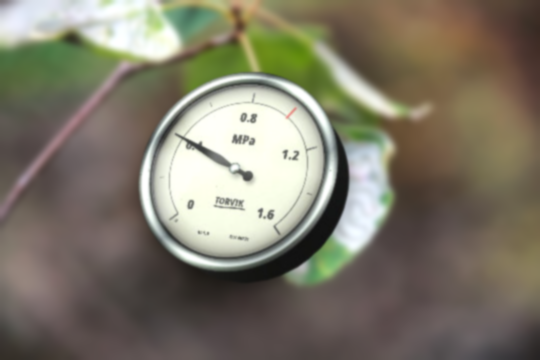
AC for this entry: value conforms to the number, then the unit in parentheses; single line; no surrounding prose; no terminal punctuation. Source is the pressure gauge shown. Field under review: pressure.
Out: 0.4 (MPa)
